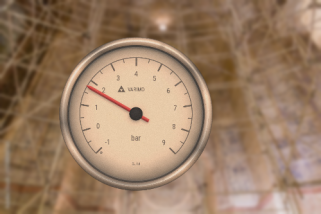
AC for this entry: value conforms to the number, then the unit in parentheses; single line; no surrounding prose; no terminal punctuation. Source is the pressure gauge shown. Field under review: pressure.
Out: 1.75 (bar)
